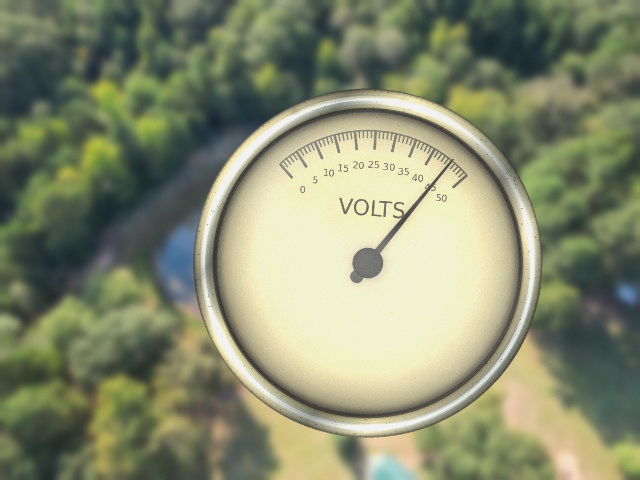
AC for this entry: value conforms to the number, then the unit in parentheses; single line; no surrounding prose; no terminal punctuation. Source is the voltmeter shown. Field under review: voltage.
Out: 45 (V)
